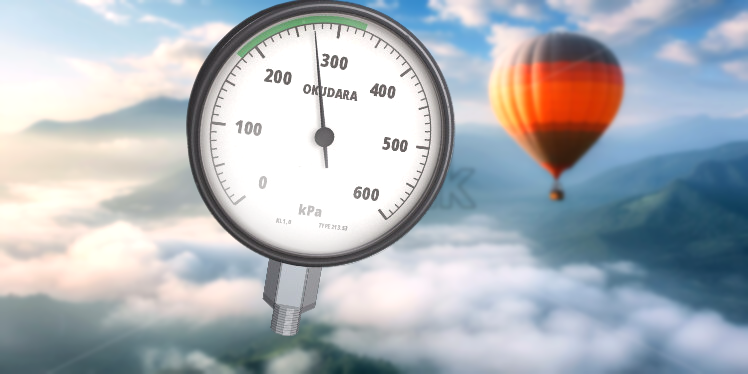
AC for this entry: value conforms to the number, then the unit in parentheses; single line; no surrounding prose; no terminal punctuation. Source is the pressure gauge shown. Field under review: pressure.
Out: 270 (kPa)
